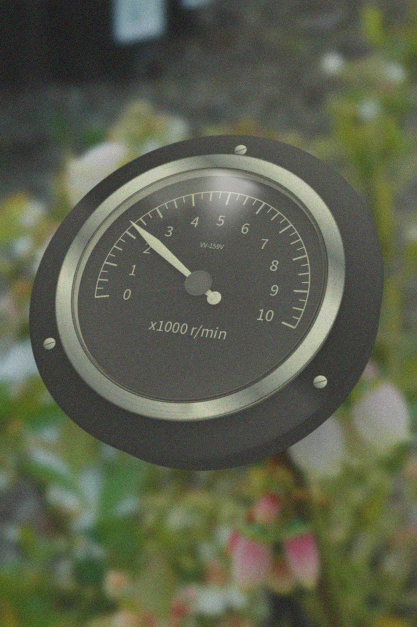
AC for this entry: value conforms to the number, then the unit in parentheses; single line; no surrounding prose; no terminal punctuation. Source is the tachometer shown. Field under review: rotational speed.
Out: 2250 (rpm)
